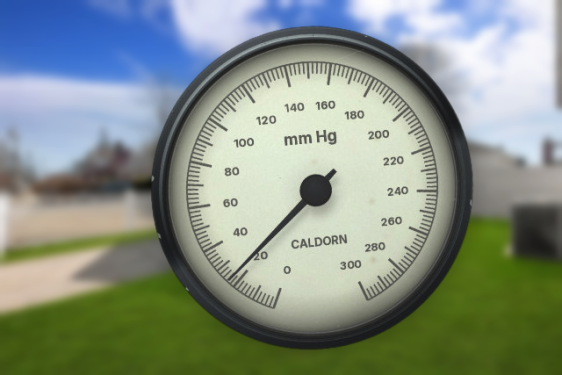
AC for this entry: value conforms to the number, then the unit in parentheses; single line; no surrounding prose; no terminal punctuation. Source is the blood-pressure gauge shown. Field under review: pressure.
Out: 24 (mmHg)
